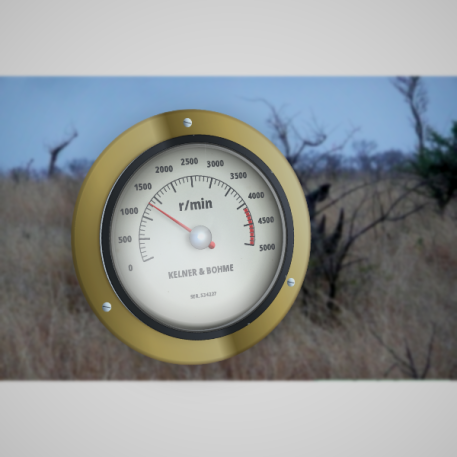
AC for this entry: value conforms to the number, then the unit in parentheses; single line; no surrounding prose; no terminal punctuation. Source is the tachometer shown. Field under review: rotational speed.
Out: 1300 (rpm)
